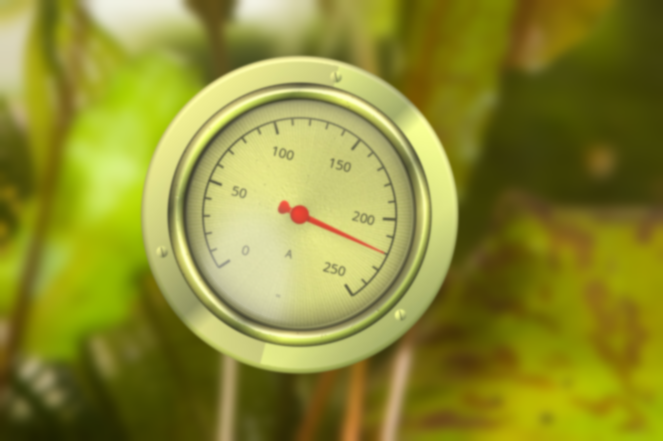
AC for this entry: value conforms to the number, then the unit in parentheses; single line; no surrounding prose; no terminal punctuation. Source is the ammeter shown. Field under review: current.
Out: 220 (A)
